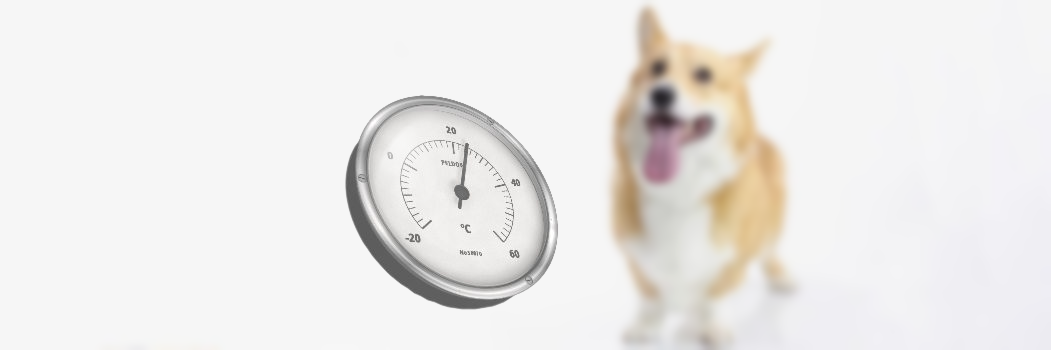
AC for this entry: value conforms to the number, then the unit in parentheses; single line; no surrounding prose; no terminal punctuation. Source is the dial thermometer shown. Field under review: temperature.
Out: 24 (°C)
